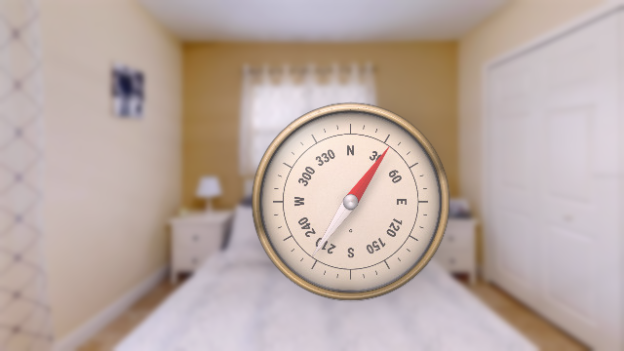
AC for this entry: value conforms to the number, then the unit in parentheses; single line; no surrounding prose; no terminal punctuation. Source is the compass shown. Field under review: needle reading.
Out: 35 (°)
